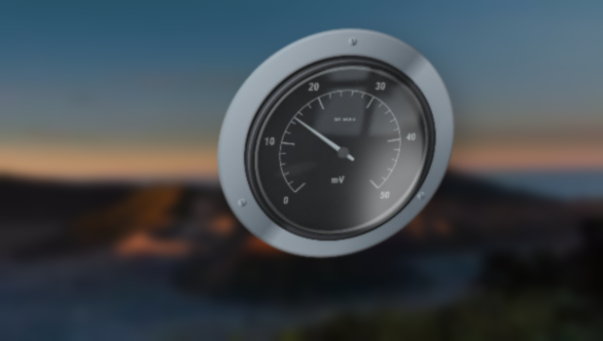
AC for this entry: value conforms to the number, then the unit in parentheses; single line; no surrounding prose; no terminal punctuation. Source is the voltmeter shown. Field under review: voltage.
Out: 15 (mV)
